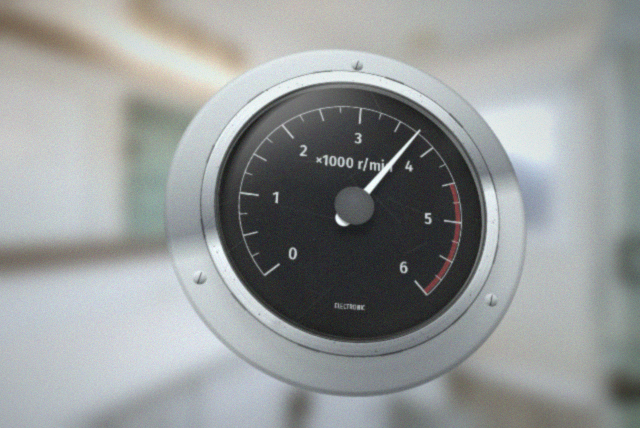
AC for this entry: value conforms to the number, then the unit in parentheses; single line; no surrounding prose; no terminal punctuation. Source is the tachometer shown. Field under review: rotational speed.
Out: 3750 (rpm)
